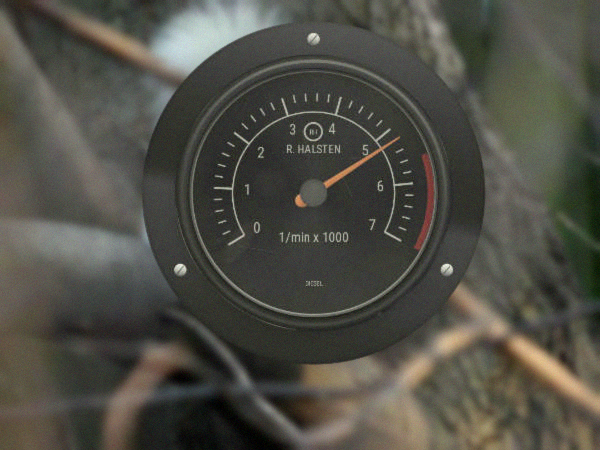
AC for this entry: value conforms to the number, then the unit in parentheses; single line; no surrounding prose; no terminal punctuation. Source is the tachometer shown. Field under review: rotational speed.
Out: 5200 (rpm)
